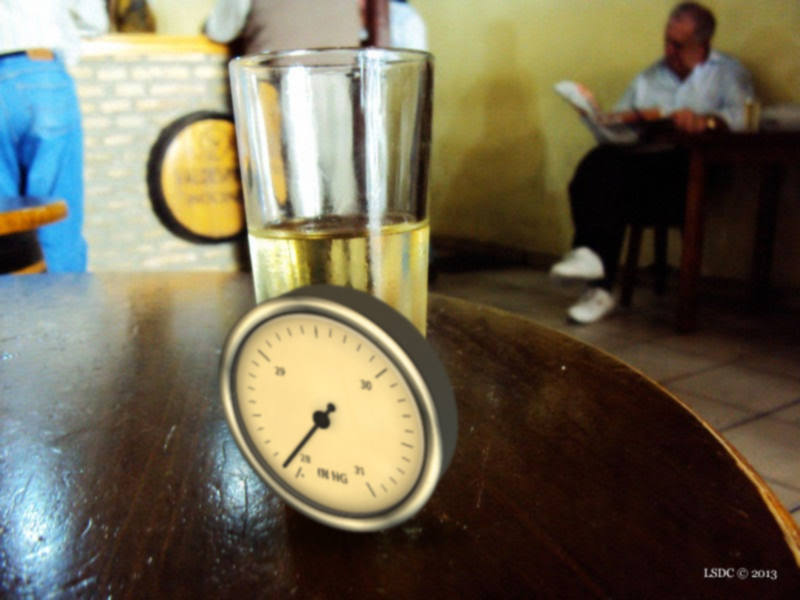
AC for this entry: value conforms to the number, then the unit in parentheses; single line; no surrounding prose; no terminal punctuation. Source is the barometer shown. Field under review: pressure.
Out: 28.1 (inHg)
